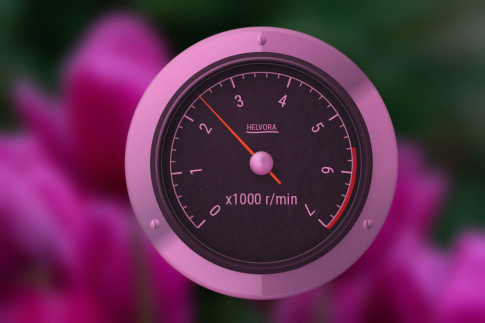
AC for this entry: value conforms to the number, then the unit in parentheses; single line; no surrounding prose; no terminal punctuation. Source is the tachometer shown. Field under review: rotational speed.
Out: 2400 (rpm)
